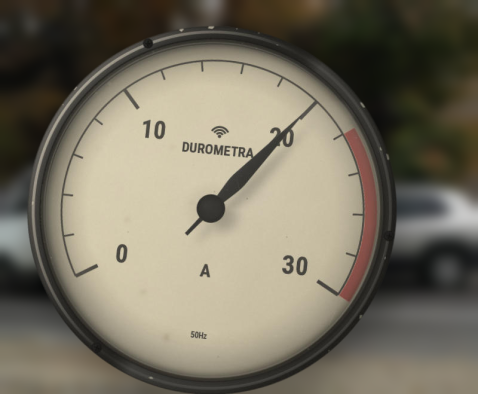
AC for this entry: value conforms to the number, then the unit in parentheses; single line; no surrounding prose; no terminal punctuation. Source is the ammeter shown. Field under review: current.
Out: 20 (A)
